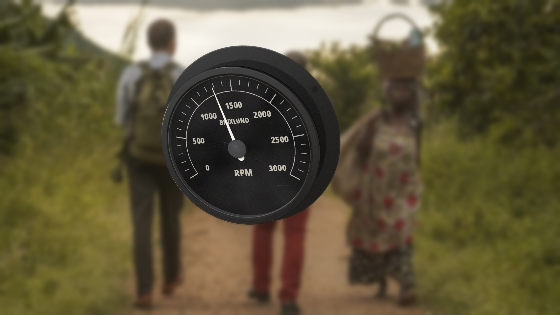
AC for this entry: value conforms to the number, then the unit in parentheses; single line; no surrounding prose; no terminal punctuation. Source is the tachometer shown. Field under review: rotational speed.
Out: 1300 (rpm)
